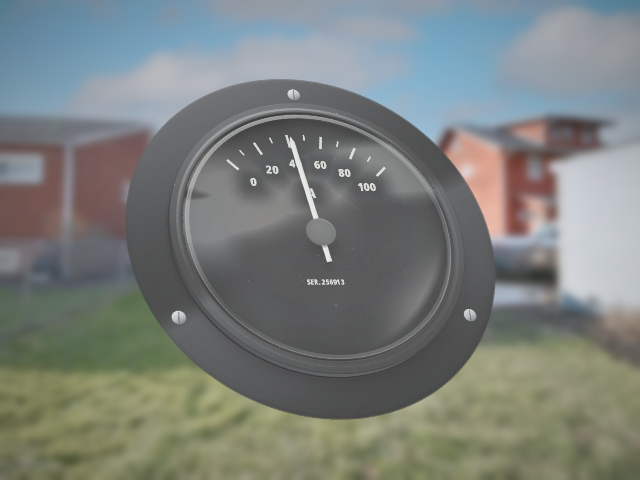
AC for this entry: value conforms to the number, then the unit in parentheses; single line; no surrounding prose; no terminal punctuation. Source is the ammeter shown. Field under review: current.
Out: 40 (A)
